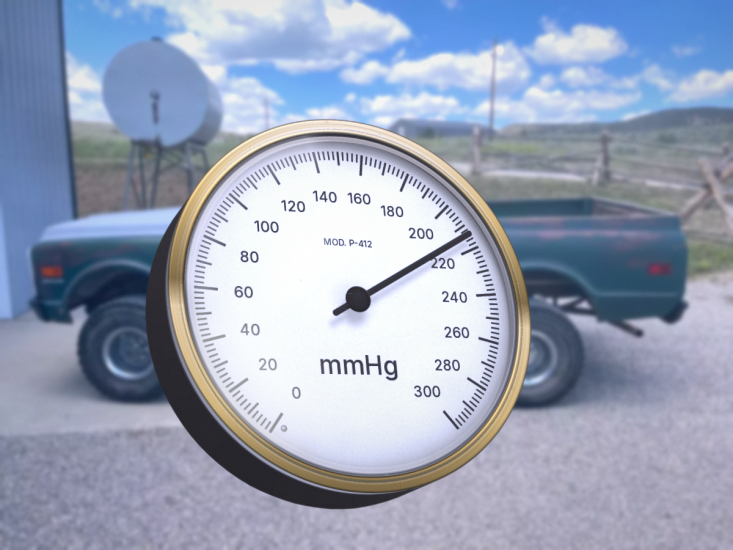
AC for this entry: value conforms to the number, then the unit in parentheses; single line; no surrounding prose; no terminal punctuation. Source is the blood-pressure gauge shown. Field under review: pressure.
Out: 214 (mmHg)
